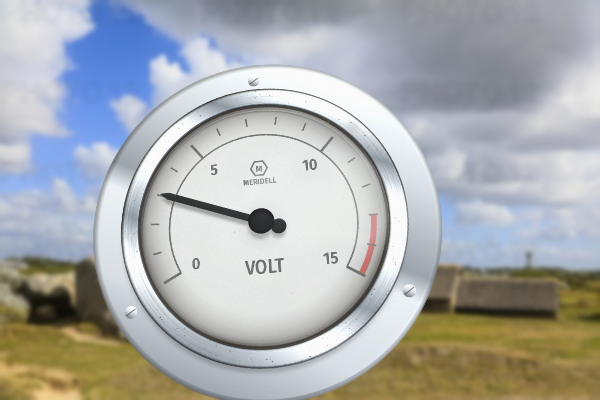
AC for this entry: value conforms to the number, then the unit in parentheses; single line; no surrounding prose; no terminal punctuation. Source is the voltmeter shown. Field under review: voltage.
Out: 3 (V)
